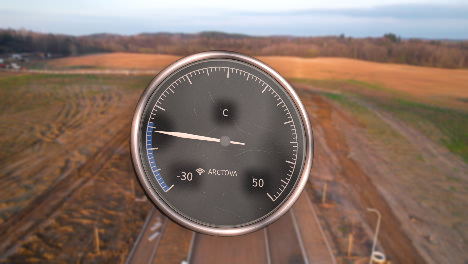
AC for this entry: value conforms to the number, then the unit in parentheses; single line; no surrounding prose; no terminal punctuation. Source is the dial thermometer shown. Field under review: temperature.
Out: -16 (°C)
